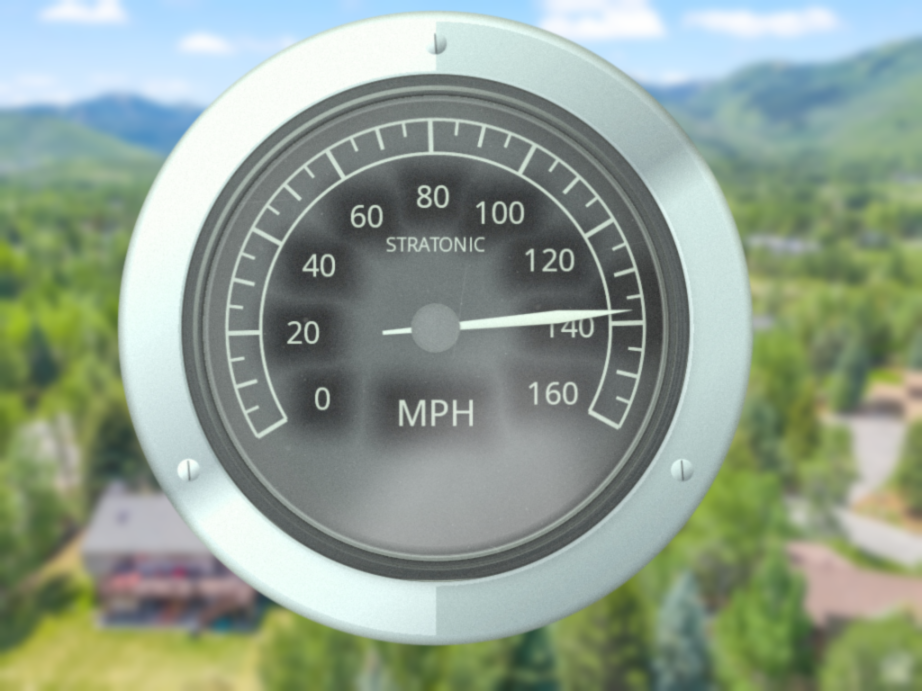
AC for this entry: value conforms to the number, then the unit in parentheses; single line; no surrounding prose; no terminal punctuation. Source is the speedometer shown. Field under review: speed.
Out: 137.5 (mph)
